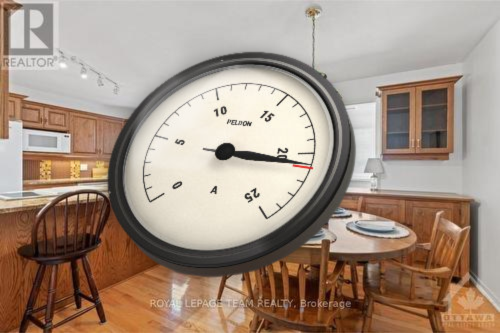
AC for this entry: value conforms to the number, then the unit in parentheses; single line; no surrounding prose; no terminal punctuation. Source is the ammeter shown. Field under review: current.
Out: 21 (A)
